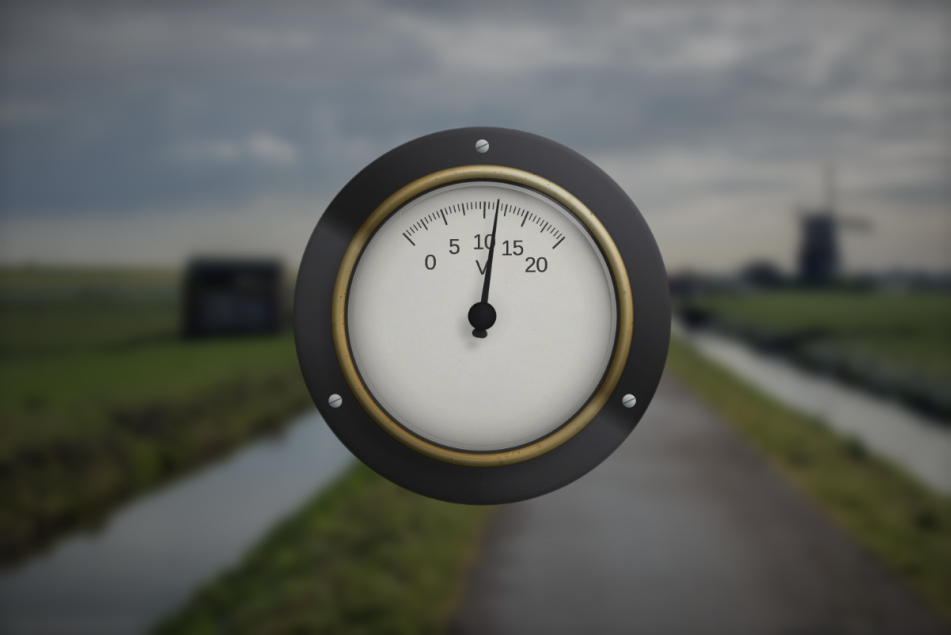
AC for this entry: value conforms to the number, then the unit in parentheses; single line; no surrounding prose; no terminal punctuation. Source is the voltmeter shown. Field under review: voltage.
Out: 11.5 (V)
